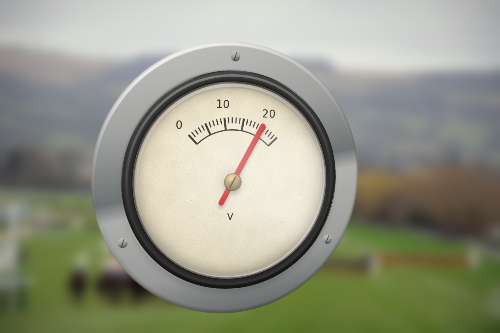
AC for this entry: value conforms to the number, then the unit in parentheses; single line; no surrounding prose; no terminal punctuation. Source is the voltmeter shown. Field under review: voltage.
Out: 20 (V)
